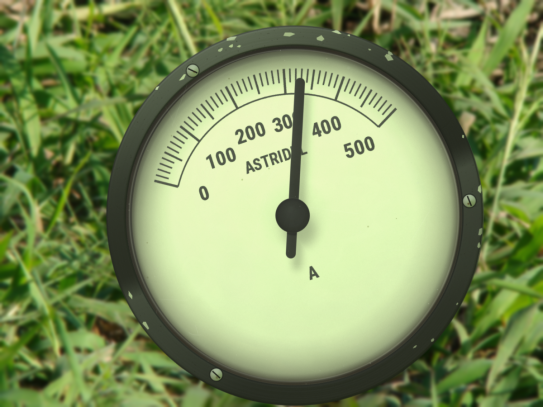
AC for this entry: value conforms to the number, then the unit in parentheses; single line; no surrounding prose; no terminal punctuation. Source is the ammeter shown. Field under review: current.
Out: 330 (A)
